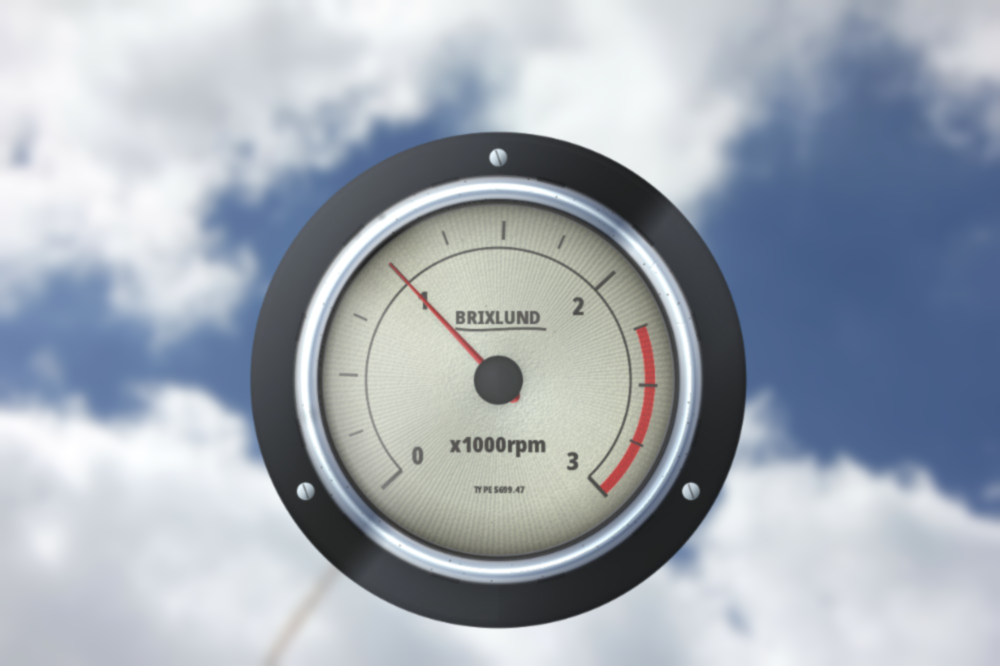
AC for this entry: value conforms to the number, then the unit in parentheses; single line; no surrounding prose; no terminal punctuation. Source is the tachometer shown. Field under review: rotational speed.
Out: 1000 (rpm)
